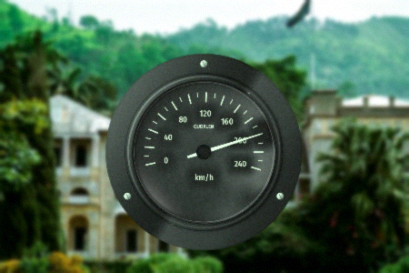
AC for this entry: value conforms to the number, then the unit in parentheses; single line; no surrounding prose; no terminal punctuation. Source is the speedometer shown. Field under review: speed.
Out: 200 (km/h)
